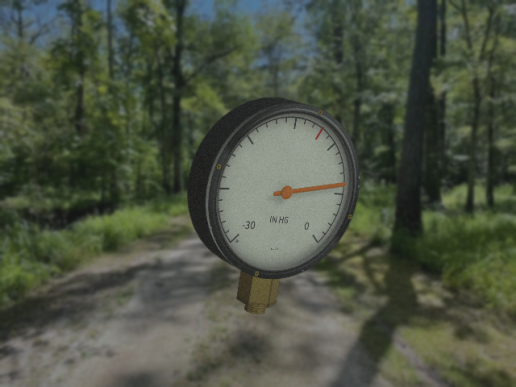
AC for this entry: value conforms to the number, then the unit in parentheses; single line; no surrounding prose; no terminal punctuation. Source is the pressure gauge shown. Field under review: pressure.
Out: -6 (inHg)
